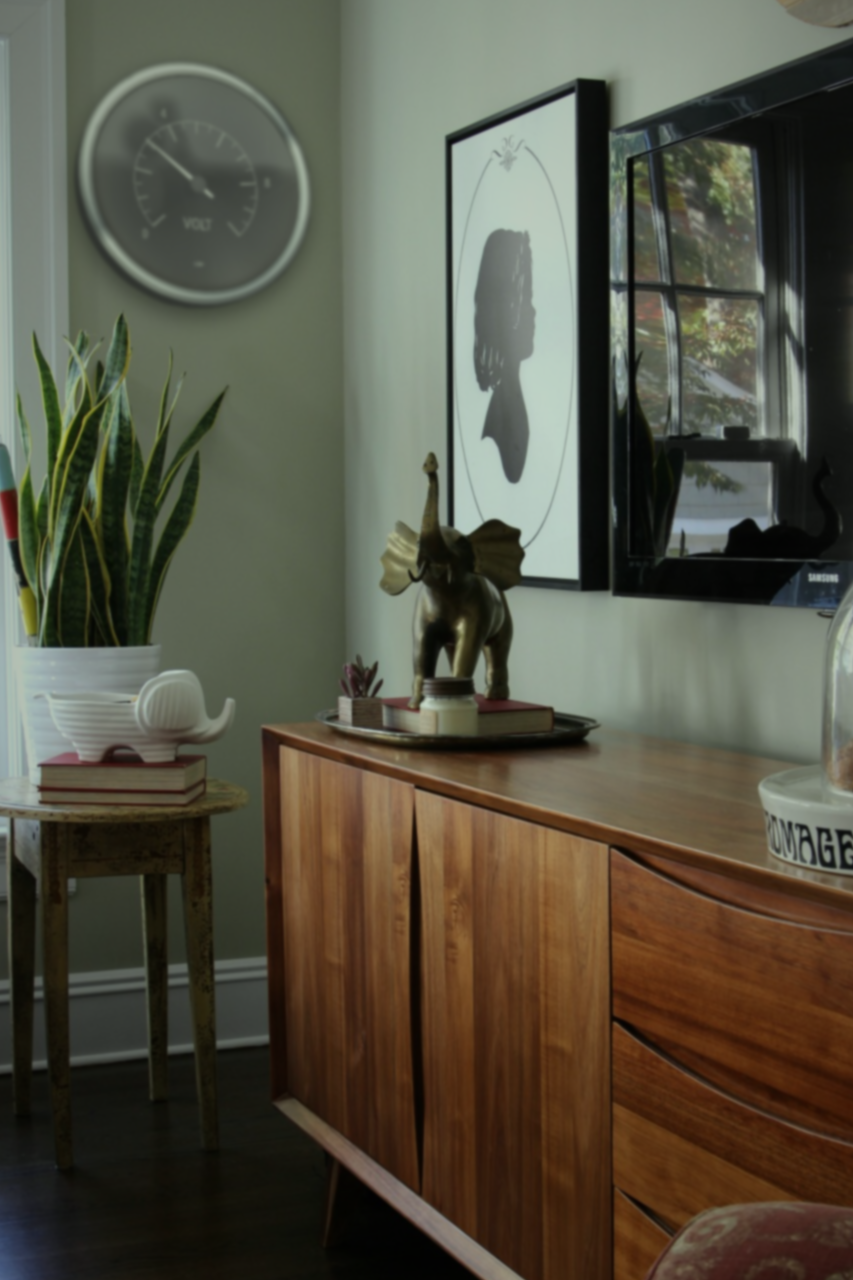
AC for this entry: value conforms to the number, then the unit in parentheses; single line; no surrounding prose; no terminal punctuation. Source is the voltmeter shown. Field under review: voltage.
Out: 3 (V)
